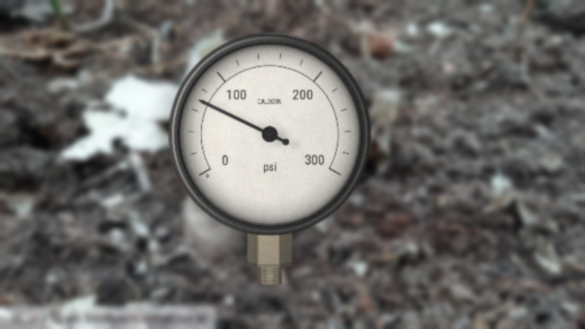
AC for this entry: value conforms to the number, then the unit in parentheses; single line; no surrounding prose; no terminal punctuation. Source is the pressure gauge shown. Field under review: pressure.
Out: 70 (psi)
